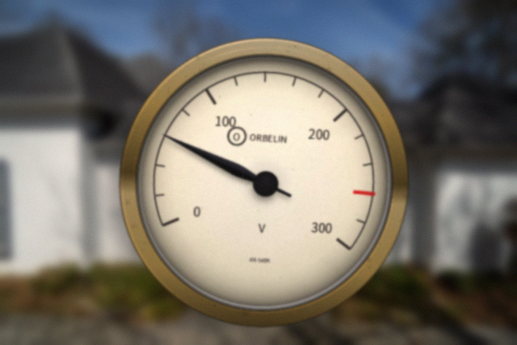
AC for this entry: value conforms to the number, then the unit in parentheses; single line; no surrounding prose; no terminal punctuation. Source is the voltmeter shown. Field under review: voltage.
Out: 60 (V)
